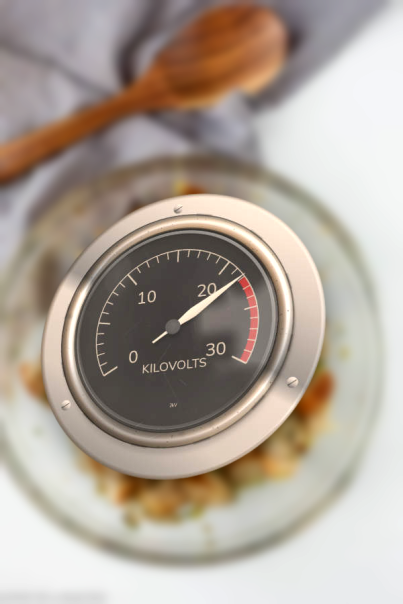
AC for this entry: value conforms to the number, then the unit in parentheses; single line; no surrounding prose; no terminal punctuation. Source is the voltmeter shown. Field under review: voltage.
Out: 22 (kV)
